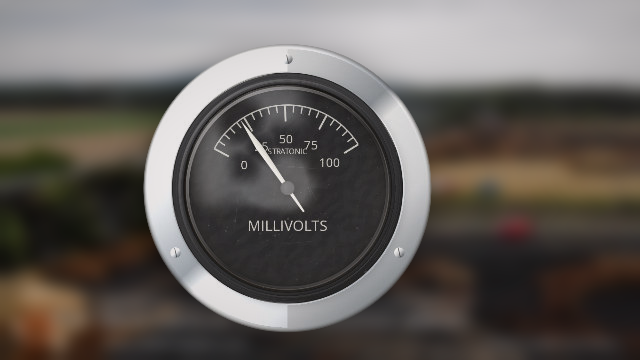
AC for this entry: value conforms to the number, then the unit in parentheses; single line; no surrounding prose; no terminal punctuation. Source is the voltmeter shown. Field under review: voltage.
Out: 22.5 (mV)
